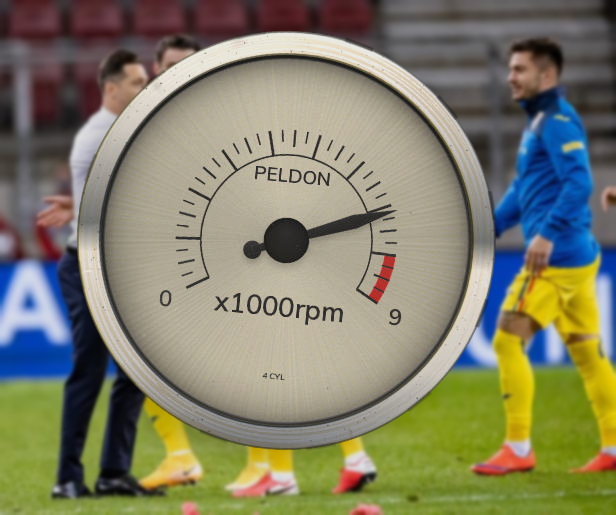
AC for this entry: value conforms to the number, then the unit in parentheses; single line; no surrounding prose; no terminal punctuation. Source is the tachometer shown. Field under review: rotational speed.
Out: 7125 (rpm)
